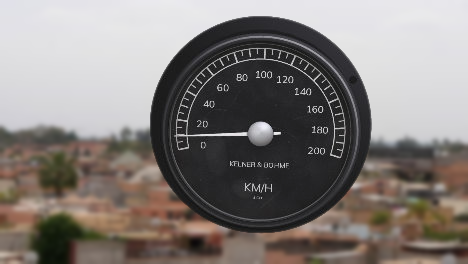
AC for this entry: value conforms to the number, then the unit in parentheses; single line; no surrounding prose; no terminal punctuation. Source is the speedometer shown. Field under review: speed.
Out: 10 (km/h)
